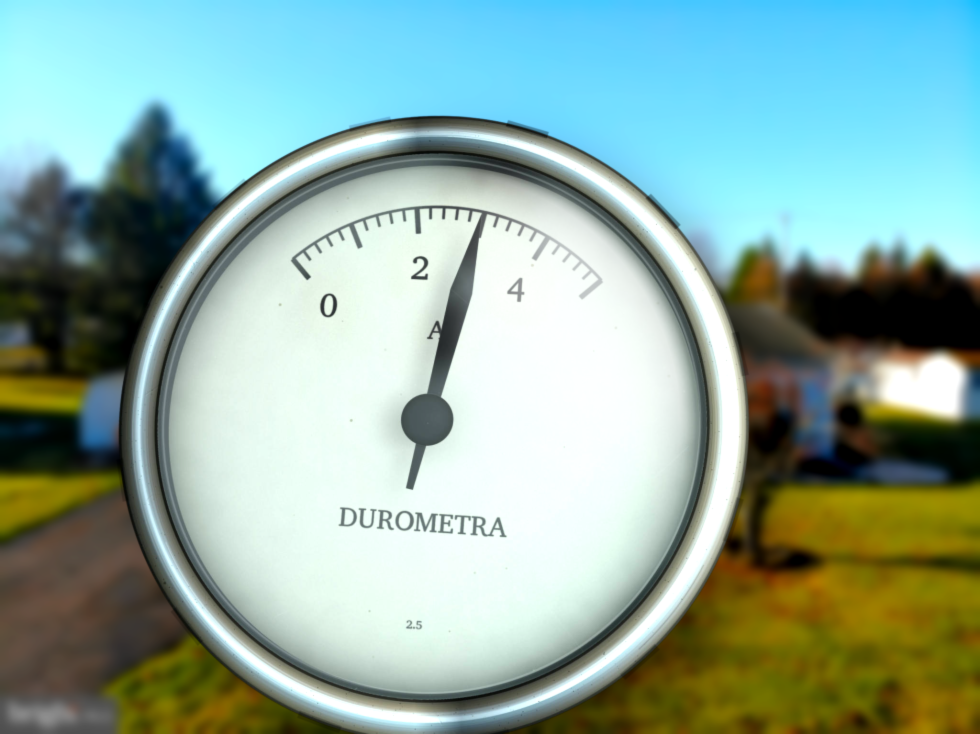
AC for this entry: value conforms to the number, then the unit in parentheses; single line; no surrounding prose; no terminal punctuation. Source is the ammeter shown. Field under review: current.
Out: 3 (A)
